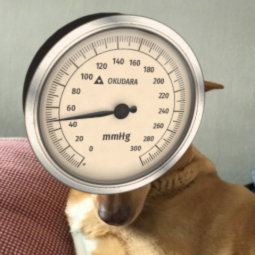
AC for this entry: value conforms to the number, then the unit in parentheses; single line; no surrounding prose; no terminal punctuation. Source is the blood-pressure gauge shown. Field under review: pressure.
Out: 50 (mmHg)
